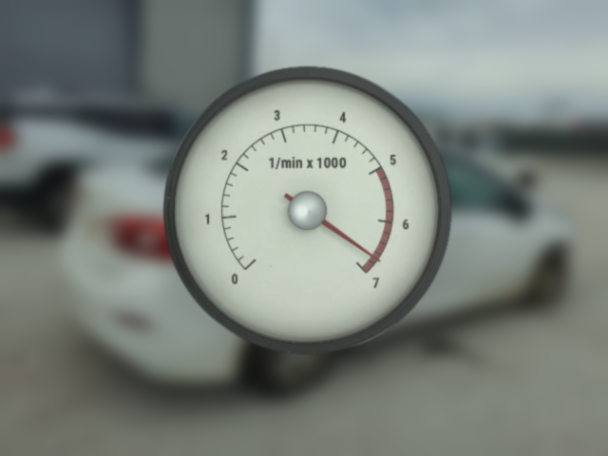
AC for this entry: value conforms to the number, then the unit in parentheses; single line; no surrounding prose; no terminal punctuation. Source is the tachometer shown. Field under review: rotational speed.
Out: 6700 (rpm)
